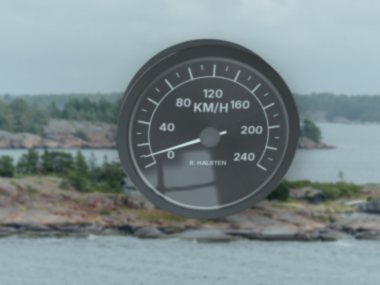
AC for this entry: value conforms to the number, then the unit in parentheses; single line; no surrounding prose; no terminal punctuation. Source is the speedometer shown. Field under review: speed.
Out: 10 (km/h)
